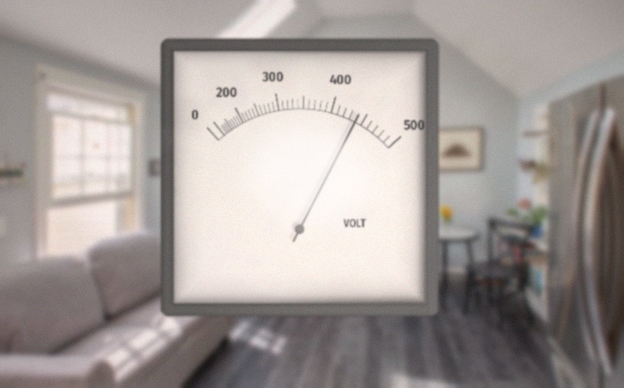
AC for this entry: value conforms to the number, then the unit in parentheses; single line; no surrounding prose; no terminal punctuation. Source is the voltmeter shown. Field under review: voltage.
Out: 440 (V)
